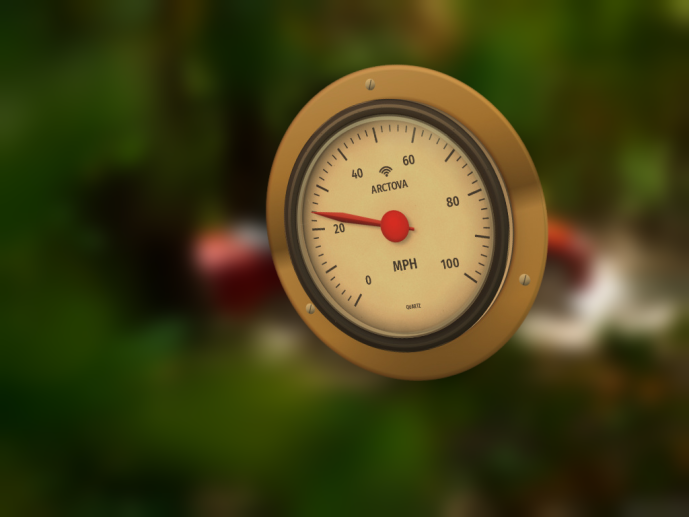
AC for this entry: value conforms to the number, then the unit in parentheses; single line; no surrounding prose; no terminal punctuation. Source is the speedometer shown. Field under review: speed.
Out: 24 (mph)
